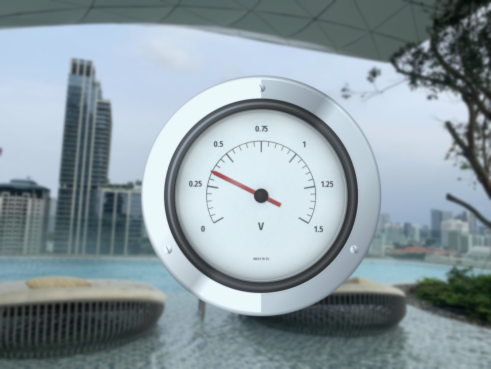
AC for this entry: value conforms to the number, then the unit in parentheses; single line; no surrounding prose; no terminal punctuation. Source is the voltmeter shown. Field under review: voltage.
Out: 0.35 (V)
